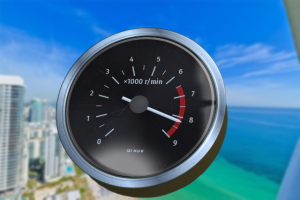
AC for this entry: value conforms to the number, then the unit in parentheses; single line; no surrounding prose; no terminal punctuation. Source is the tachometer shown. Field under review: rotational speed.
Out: 8250 (rpm)
